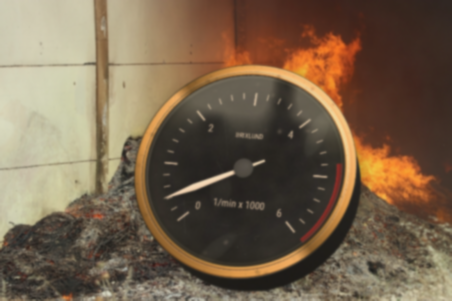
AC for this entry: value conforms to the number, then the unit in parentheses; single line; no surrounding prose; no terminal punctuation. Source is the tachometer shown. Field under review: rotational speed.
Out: 400 (rpm)
